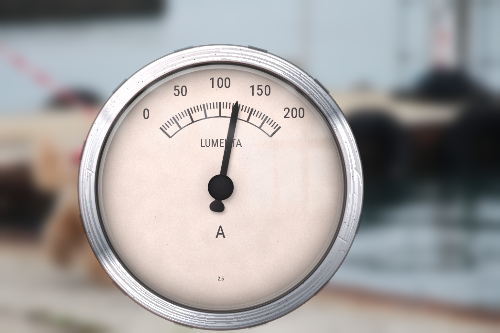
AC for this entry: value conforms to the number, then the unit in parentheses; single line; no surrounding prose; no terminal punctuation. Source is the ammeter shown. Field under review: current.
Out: 125 (A)
